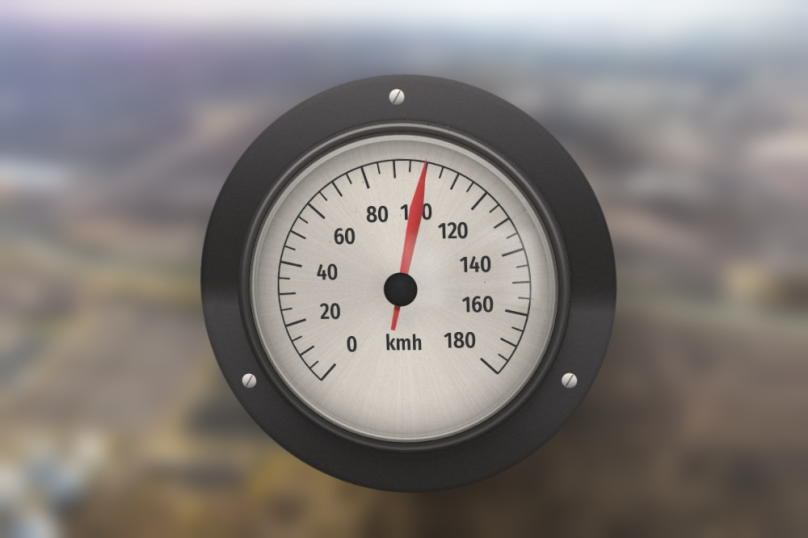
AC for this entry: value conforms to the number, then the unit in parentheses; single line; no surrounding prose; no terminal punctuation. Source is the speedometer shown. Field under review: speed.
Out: 100 (km/h)
